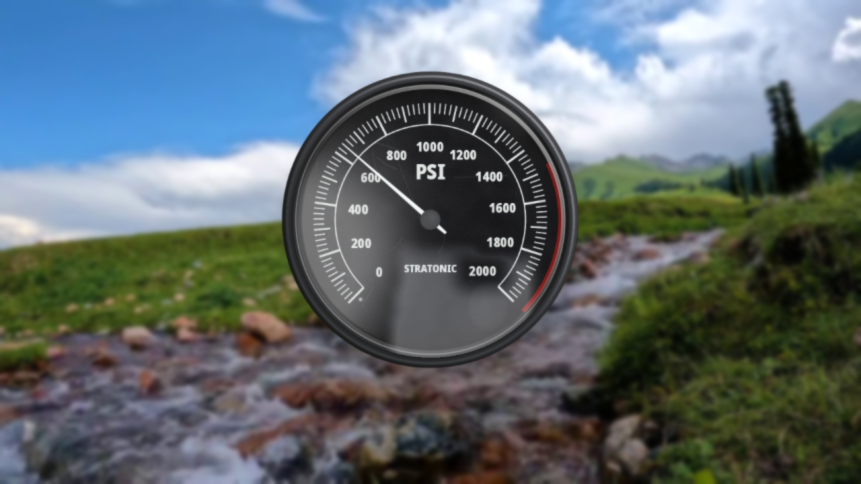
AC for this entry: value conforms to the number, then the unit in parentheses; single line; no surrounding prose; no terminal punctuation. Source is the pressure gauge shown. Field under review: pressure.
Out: 640 (psi)
